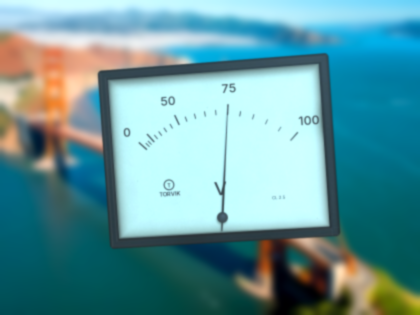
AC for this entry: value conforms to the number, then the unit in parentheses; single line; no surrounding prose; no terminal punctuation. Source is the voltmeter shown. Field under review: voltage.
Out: 75 (V)
